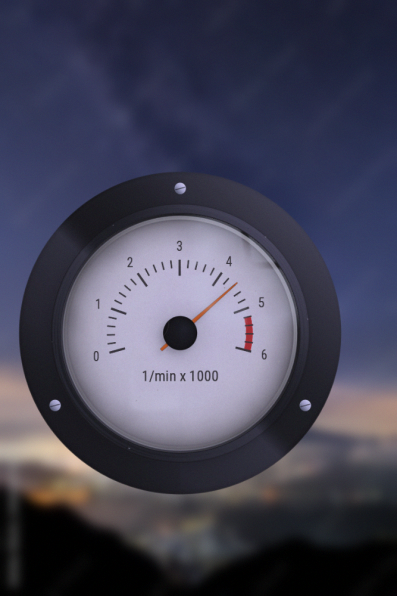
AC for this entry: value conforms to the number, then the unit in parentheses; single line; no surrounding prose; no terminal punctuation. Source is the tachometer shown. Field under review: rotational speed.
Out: 4400 (rpm)
